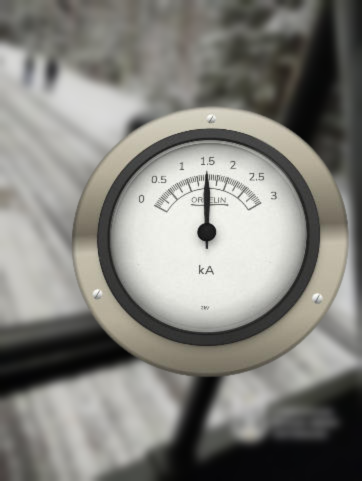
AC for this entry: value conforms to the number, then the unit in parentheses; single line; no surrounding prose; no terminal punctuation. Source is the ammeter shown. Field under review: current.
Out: 1.5 (kA)
